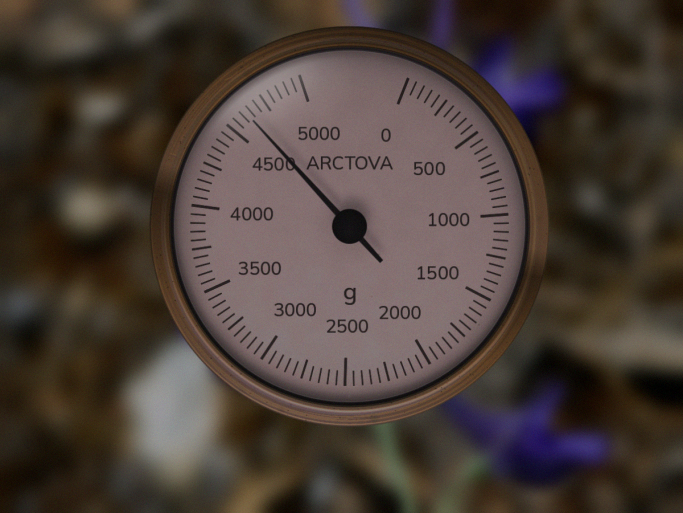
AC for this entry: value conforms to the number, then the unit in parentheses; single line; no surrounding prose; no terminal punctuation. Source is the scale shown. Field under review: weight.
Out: 4625 (g)
